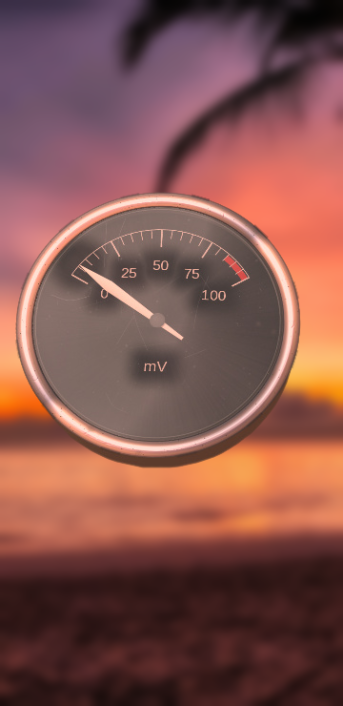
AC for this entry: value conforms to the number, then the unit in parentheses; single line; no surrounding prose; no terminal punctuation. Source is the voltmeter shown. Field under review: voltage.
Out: 5 (mV)
